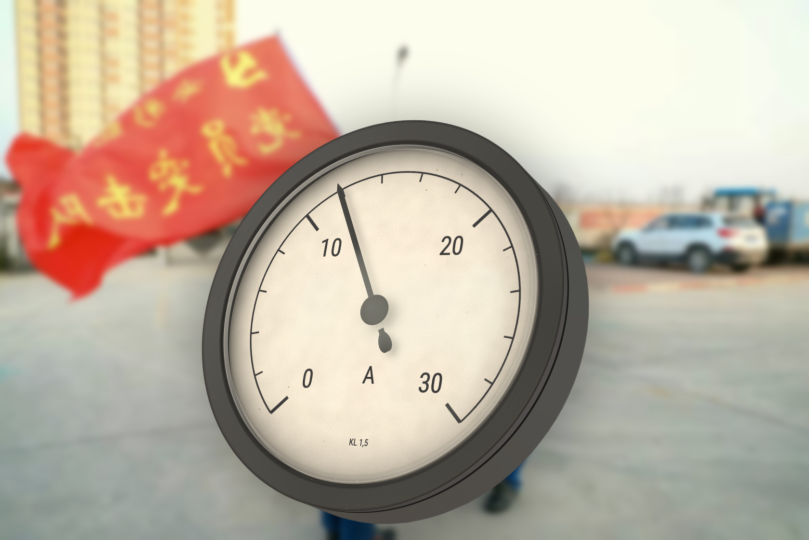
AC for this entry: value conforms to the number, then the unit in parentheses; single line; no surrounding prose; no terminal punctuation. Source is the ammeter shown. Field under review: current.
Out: 12 (A)
